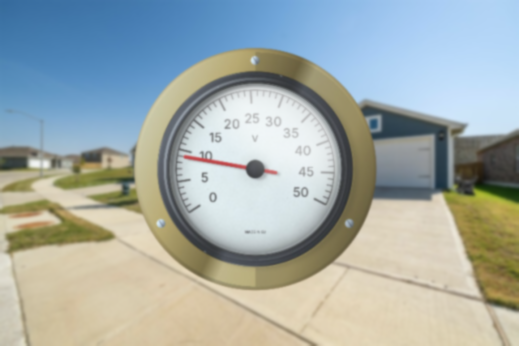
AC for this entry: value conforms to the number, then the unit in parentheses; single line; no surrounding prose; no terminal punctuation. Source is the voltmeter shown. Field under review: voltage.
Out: 9 (V)
